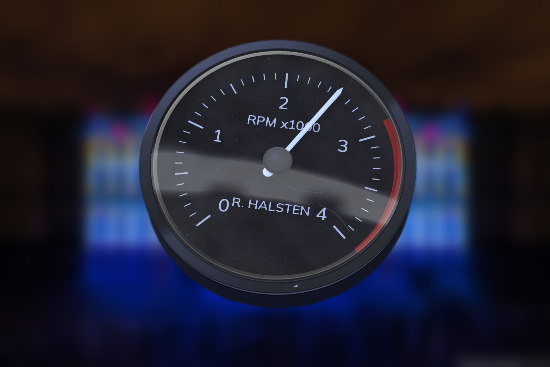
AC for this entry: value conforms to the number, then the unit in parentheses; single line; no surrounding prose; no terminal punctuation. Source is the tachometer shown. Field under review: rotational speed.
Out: 2500 (rpm)
